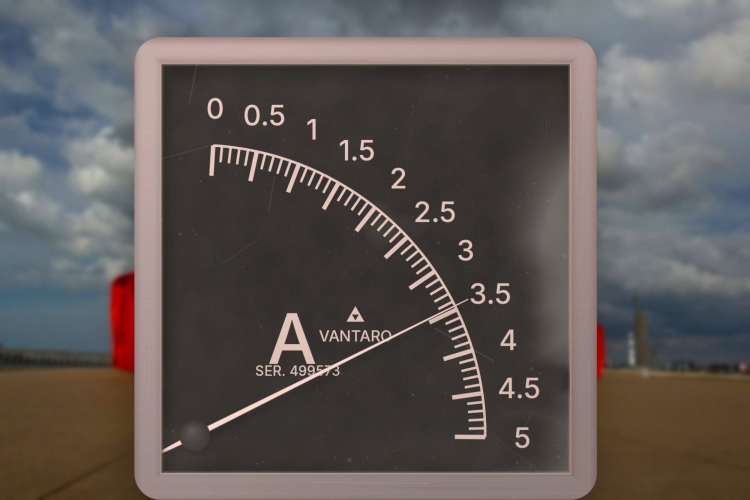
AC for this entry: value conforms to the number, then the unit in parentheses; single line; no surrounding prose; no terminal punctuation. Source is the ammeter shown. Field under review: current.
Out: 3.45 (A)
